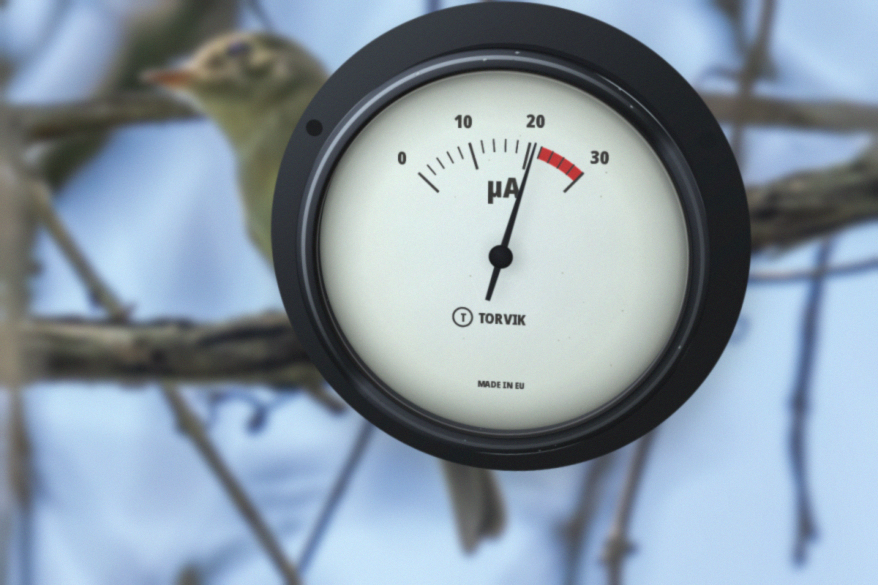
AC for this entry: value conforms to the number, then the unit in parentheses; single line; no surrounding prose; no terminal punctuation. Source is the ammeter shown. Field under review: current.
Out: 21 (µA)
